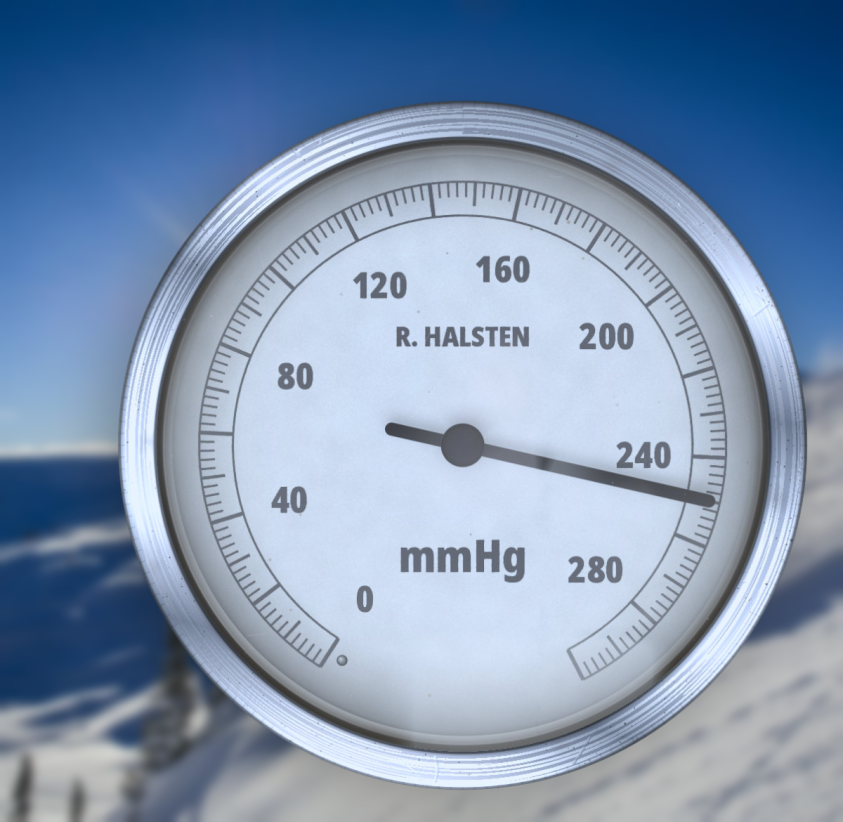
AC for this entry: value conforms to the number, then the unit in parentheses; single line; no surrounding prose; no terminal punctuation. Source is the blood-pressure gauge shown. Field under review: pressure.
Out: 250 (mmHg)
